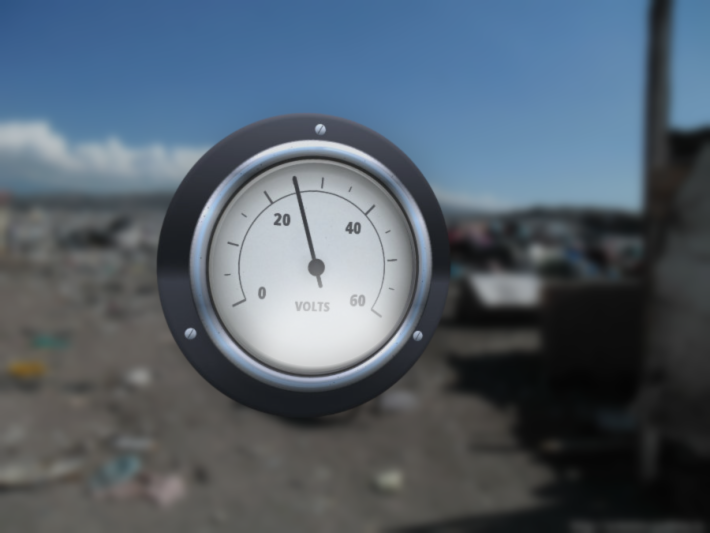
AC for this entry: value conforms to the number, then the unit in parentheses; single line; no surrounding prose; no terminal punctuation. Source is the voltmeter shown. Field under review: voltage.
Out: 25 (V)
